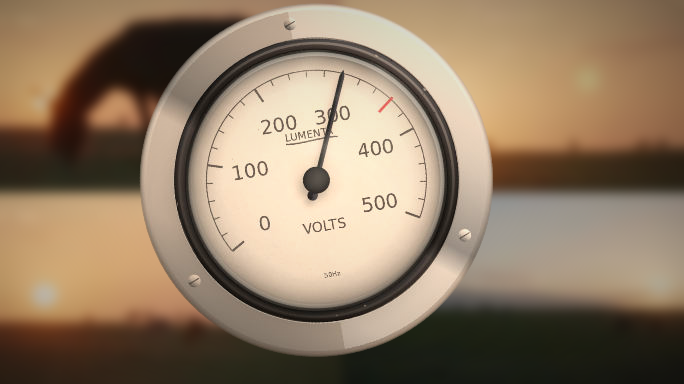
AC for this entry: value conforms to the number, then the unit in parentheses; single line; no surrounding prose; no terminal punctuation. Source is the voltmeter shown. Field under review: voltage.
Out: 300 (V)
